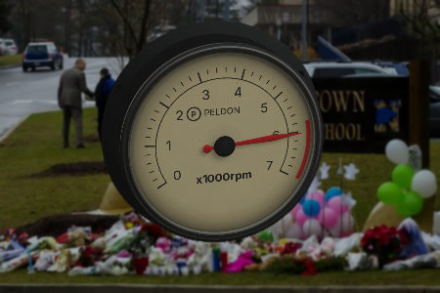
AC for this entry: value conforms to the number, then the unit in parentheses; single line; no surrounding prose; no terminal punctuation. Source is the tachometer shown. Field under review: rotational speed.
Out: 6000 (rpm)
